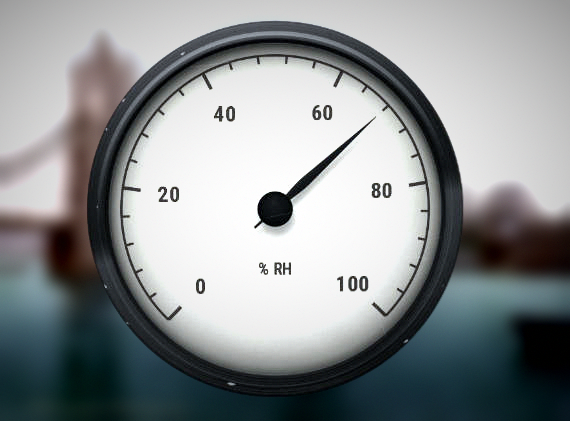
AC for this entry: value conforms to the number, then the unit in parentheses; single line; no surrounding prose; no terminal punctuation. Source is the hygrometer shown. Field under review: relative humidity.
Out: 68 (%)
